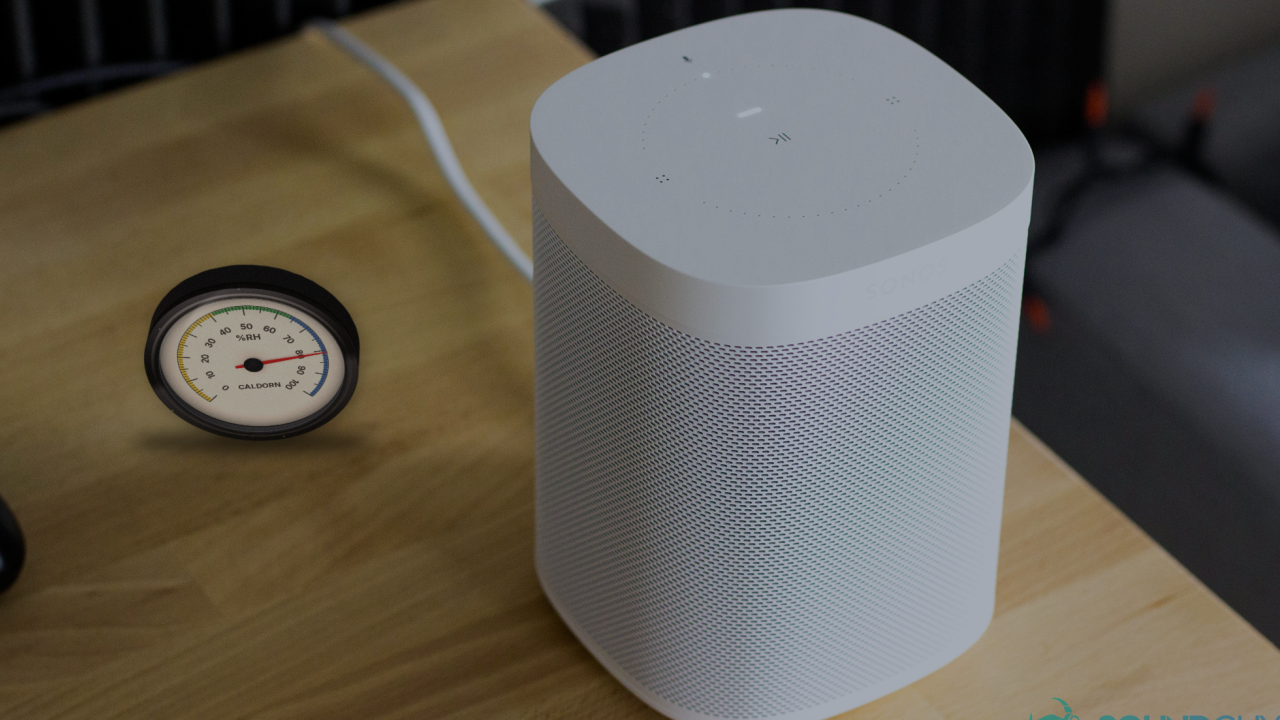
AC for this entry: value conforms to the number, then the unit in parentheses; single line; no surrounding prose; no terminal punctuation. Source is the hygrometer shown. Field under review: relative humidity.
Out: 80 (%)
